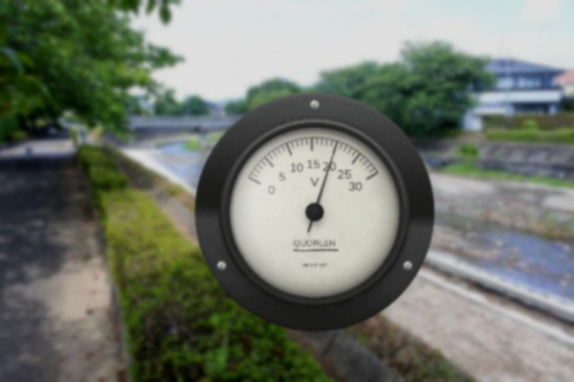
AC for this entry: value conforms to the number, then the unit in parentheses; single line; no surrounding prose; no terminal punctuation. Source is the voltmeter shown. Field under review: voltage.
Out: 20 (V)
